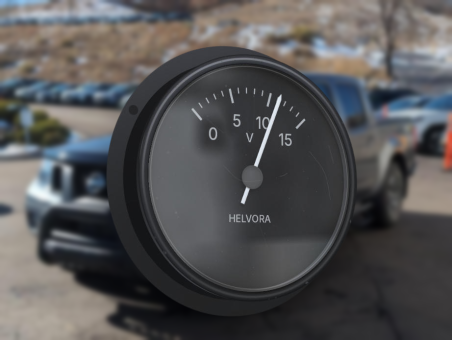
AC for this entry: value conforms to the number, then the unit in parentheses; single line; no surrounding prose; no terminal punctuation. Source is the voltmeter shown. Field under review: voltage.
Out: 11 (V)
